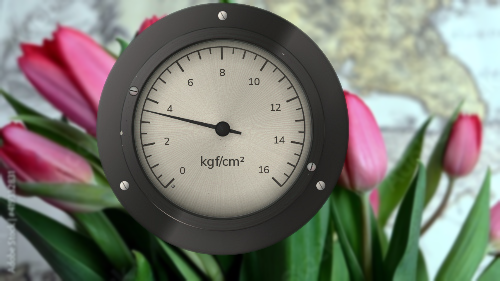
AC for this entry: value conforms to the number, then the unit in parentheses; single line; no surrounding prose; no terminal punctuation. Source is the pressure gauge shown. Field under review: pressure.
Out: 3.5 (kg/cm²)
